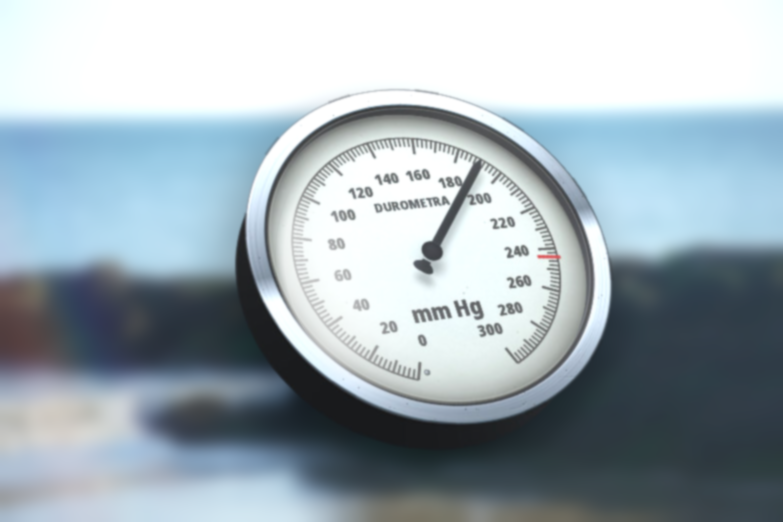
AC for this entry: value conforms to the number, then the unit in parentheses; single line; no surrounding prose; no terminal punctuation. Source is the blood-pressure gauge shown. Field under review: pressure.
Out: 190 (mmHg)
